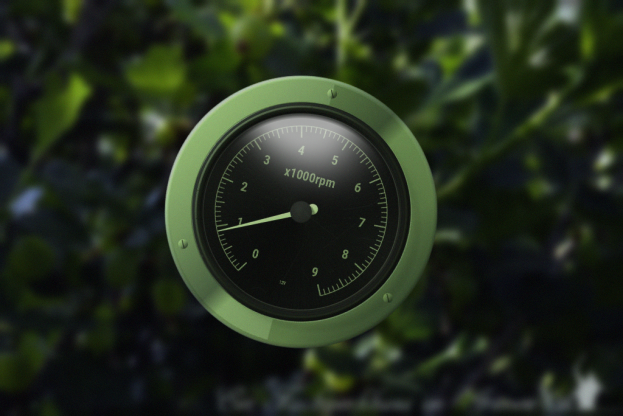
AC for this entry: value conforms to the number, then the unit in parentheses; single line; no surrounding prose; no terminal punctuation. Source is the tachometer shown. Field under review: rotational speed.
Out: 900 (rpm)
